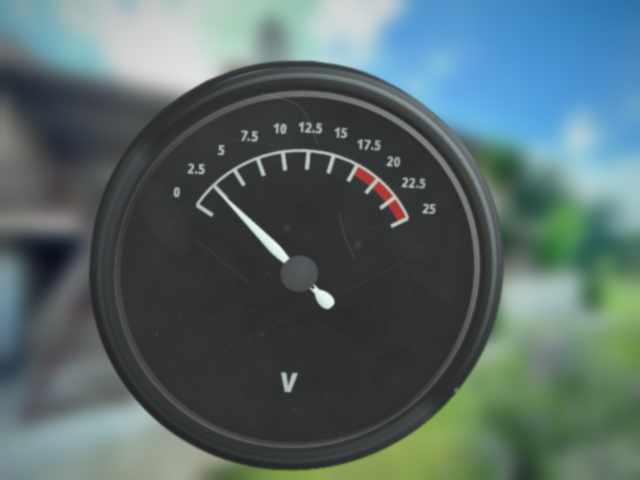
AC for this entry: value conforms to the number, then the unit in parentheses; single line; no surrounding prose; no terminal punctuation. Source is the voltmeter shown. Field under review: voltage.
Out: 2.5 (V)
